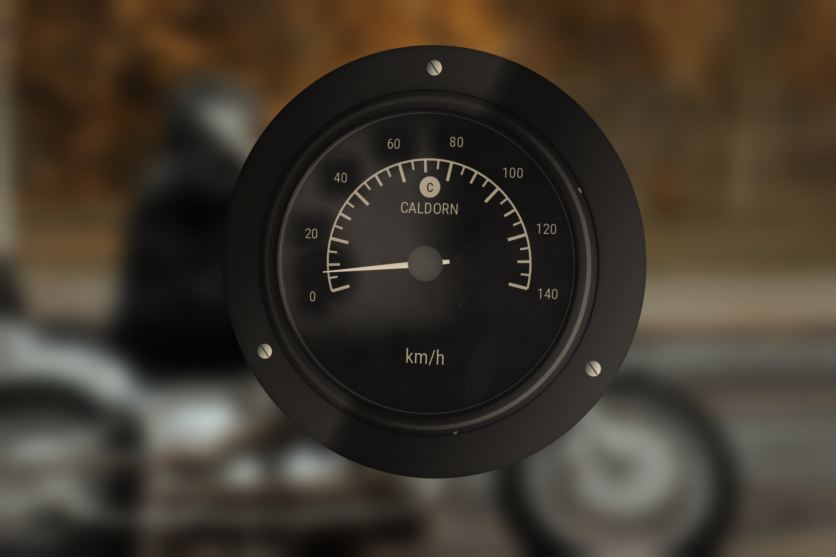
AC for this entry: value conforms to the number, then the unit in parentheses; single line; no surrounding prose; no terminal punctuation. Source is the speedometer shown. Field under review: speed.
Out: 7.5 (km/h)
